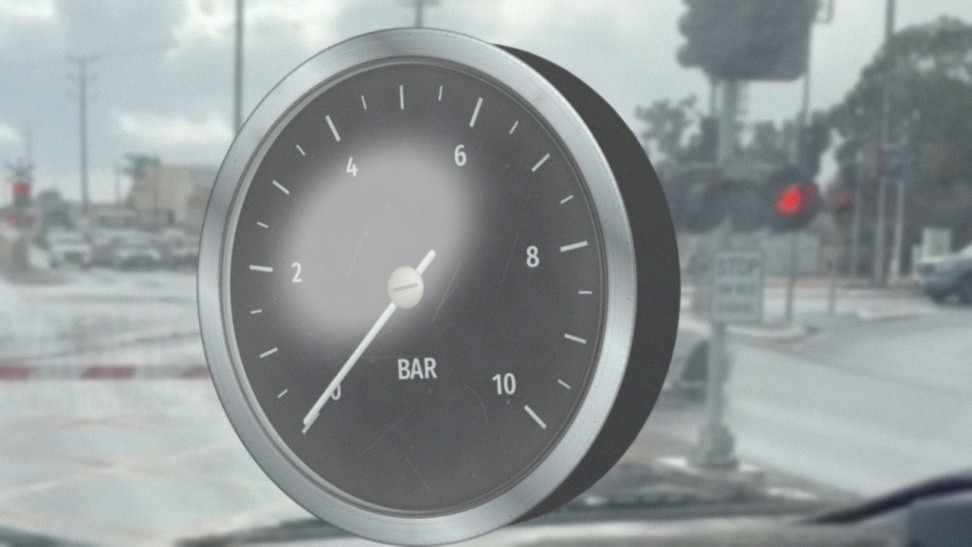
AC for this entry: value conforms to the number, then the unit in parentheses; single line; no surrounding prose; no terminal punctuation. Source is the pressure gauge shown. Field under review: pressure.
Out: 0 (bar)
